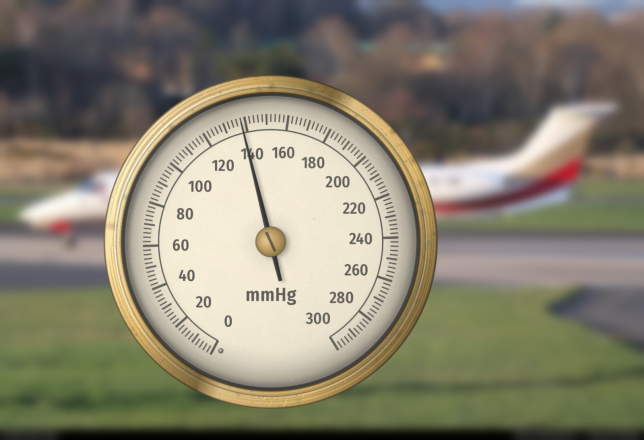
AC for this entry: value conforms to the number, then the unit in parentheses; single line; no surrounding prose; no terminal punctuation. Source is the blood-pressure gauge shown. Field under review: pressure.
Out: 138 (mmHg)
